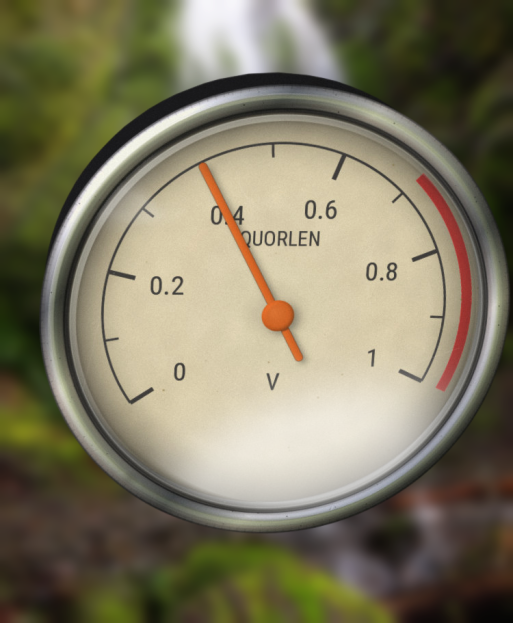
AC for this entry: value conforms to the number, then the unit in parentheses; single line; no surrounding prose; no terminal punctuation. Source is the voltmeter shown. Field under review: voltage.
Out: 0.4 (V)
